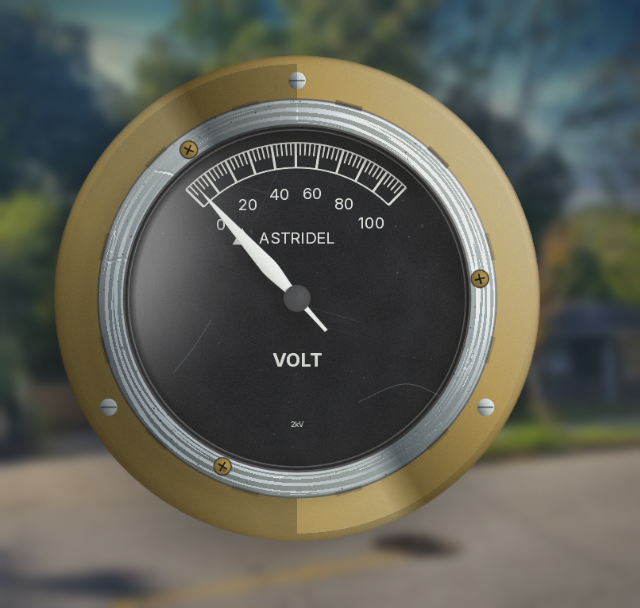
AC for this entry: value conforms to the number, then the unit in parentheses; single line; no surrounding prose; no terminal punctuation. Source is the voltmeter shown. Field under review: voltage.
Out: 4 (V)
